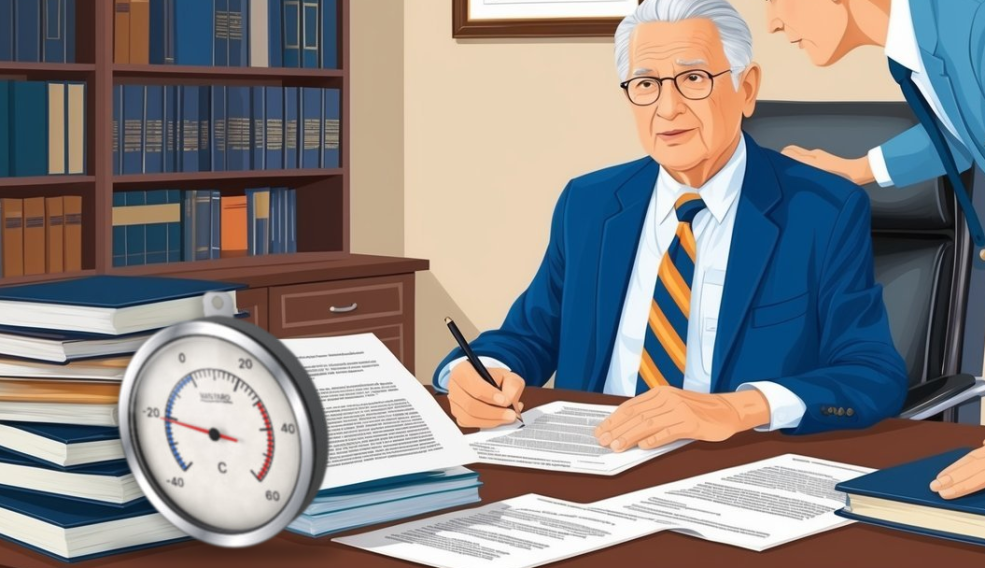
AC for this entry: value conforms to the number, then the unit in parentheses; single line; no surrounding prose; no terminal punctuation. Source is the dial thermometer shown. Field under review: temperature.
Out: -20 (°C)
